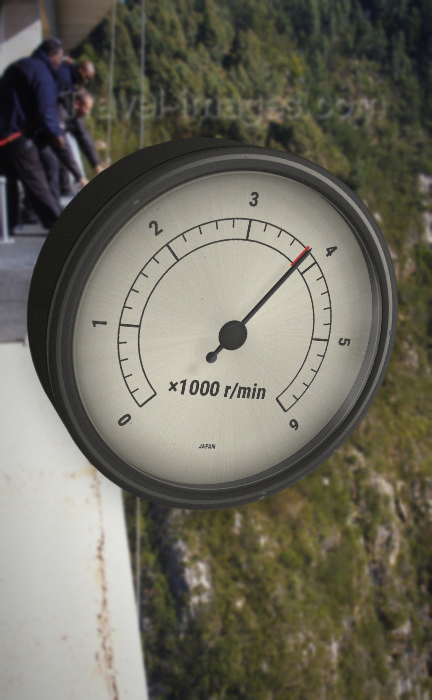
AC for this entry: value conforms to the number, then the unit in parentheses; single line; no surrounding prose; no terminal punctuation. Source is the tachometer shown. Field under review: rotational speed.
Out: 3800 (rpm)
